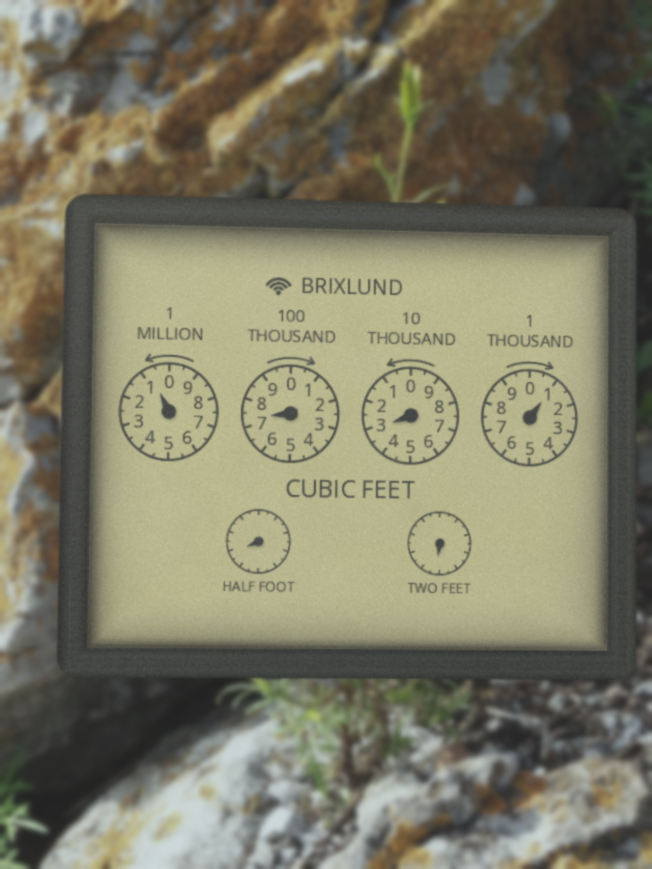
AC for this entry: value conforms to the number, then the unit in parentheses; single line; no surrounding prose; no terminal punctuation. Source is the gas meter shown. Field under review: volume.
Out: 73100 (ft³)
